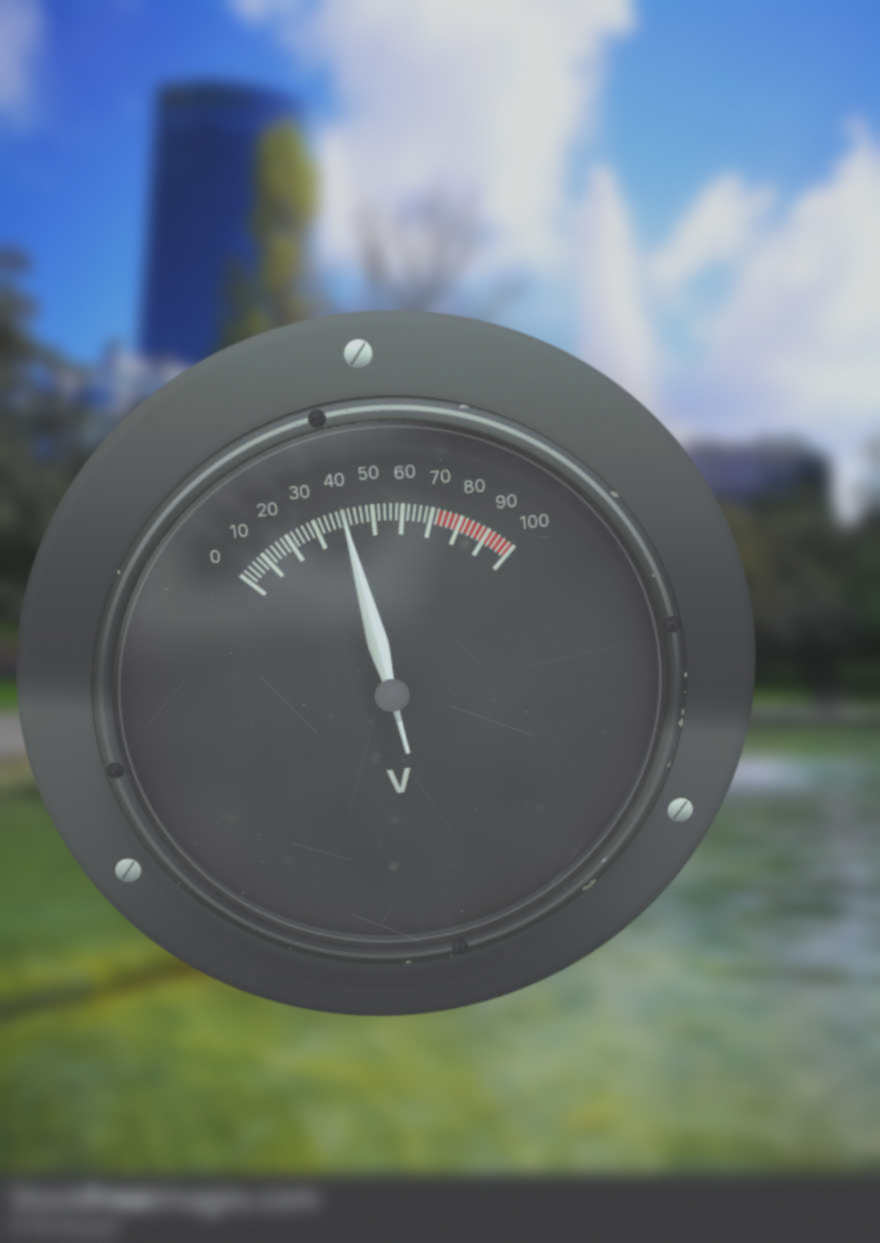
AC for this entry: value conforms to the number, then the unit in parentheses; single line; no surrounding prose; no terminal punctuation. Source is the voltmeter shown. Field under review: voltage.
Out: 40 (V)
